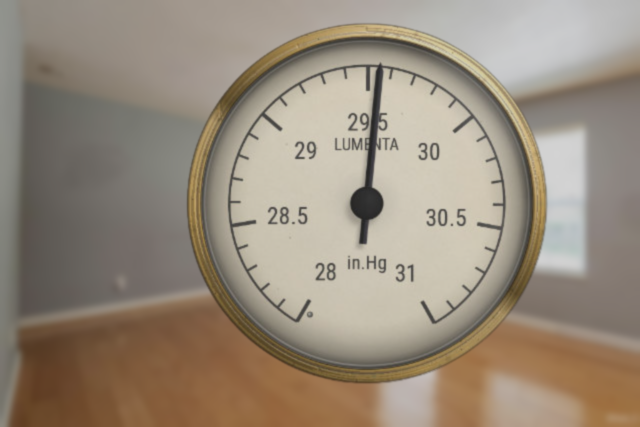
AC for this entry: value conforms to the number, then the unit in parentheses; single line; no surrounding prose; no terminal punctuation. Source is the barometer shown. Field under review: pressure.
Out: 29.55 (inHg)
